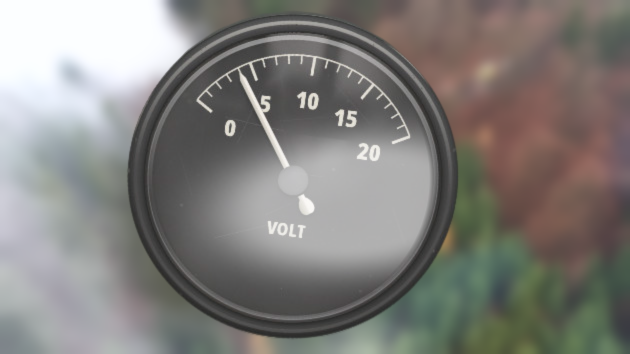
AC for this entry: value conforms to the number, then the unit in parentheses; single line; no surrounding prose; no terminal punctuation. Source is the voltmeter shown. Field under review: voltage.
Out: 4 (V)
